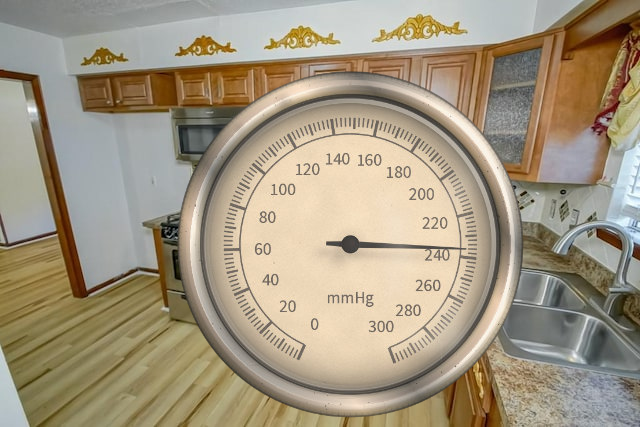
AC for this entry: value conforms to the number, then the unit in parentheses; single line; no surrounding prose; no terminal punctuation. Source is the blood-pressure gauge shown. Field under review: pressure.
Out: 236 (mmHg)
